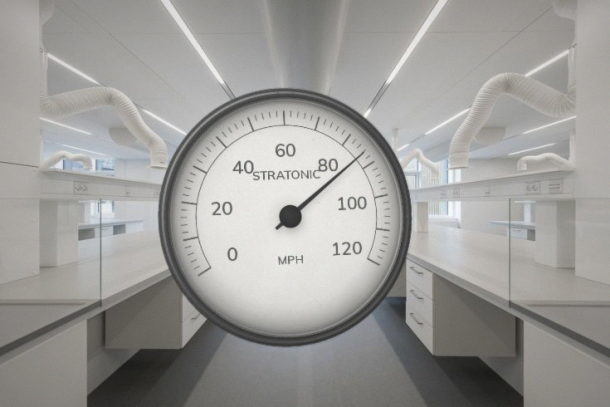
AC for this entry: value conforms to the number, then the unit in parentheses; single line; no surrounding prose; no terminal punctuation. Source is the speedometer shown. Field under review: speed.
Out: 86 (mph)
